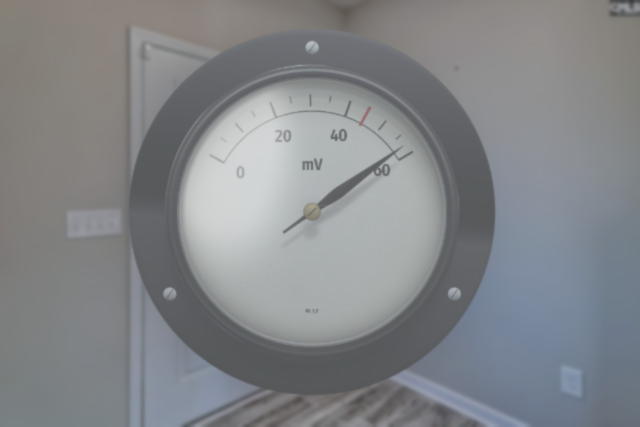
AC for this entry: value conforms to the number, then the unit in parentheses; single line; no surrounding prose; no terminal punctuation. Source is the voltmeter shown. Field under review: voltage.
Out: 57.5 (mV)
